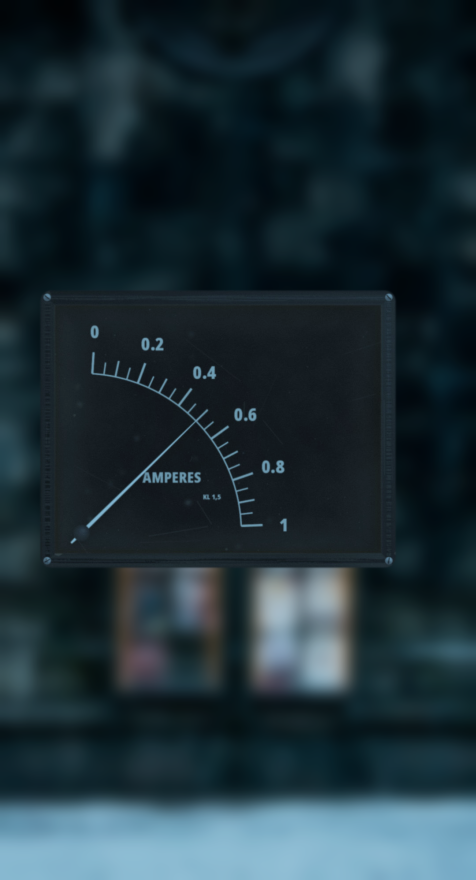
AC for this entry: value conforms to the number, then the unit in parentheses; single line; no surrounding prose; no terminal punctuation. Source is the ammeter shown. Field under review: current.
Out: 0.5 (A)
